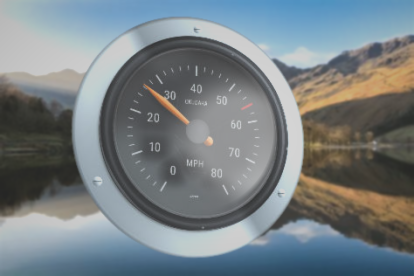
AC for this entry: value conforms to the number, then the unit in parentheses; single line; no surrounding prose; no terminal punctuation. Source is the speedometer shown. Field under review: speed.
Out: 26 (mph)
